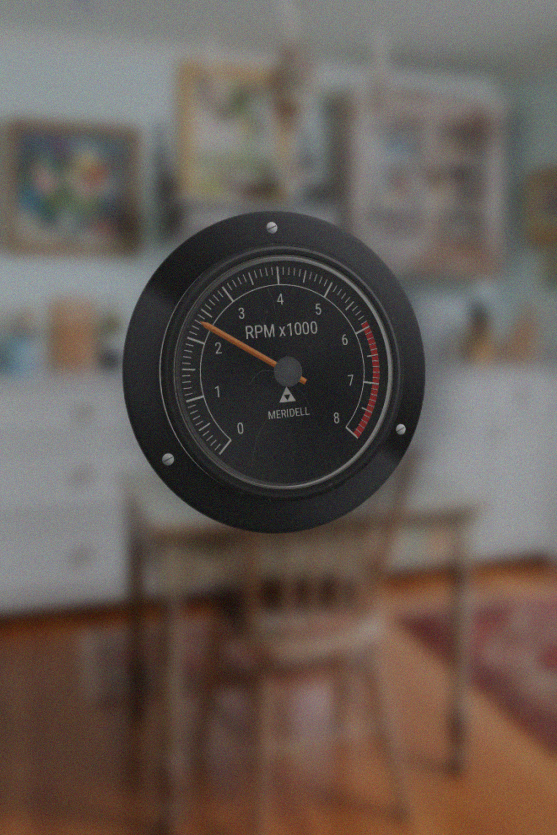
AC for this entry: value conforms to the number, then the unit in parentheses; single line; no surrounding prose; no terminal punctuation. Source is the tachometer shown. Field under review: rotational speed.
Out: 2300 (rpm)
